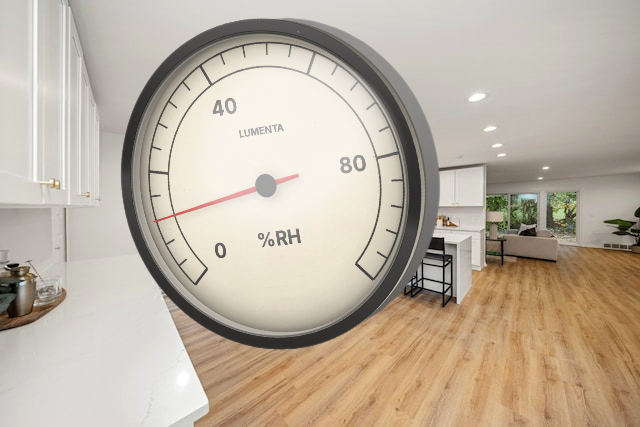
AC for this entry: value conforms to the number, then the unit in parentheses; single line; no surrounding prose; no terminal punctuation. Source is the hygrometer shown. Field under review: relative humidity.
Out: 12 (%)
